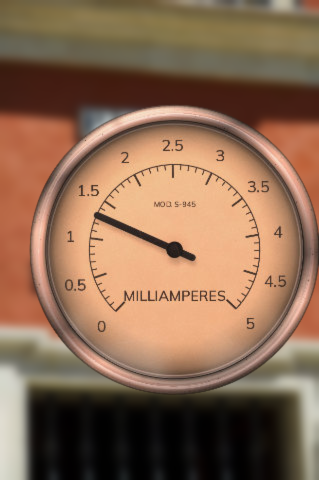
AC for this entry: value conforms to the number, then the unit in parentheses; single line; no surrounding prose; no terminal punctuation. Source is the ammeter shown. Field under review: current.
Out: 1.3 (mA)
